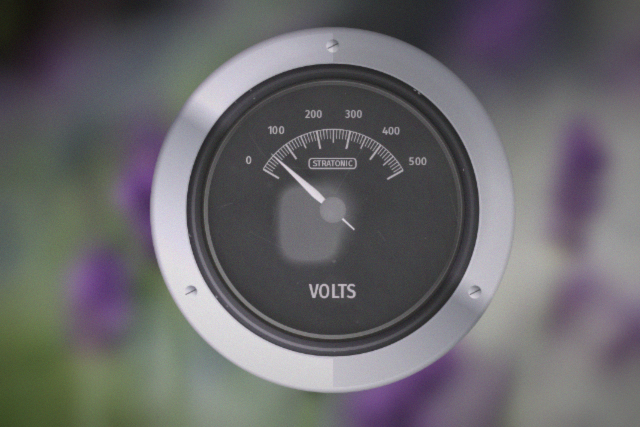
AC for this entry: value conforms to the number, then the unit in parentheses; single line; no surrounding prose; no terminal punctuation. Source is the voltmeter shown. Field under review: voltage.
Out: 50 (V)
